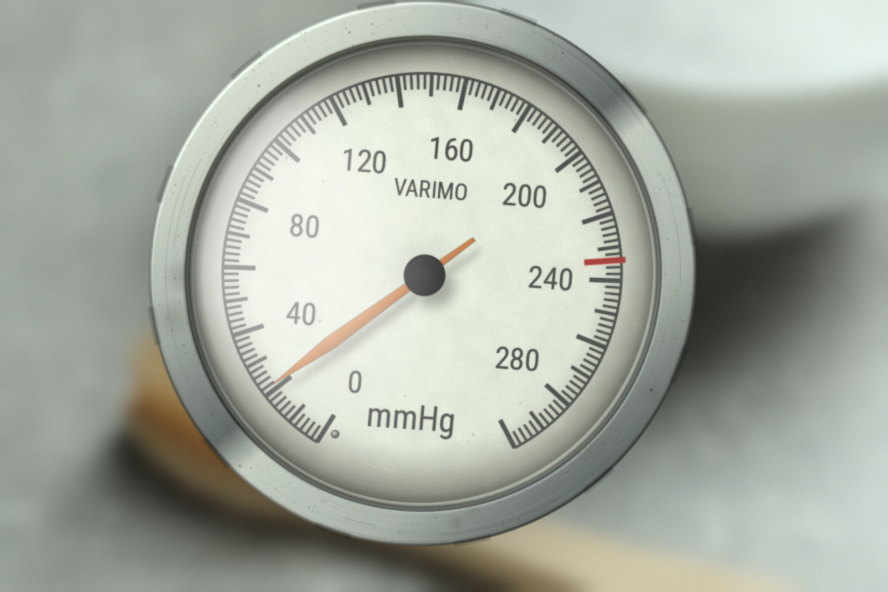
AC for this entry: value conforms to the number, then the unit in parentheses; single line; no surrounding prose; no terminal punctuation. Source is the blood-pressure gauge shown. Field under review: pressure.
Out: 22 (mmHg)
